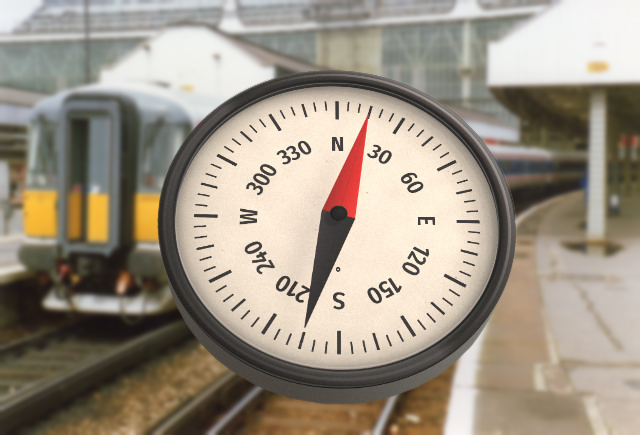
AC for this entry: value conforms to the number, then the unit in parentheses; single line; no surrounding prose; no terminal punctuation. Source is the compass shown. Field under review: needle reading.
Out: 15 (°)
